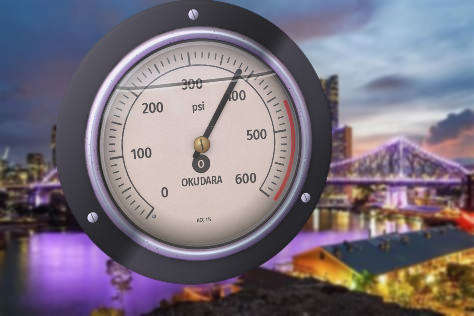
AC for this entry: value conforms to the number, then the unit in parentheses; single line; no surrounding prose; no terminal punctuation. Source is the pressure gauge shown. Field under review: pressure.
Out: 380 (psi)
